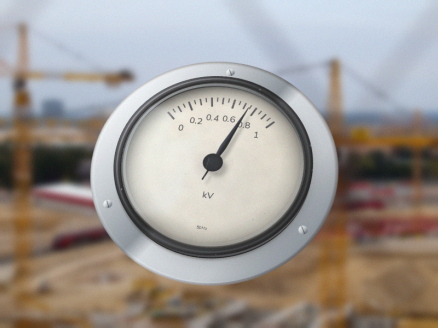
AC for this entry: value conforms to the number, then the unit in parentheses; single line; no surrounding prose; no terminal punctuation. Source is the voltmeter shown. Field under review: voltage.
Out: 0.75 (kV)
